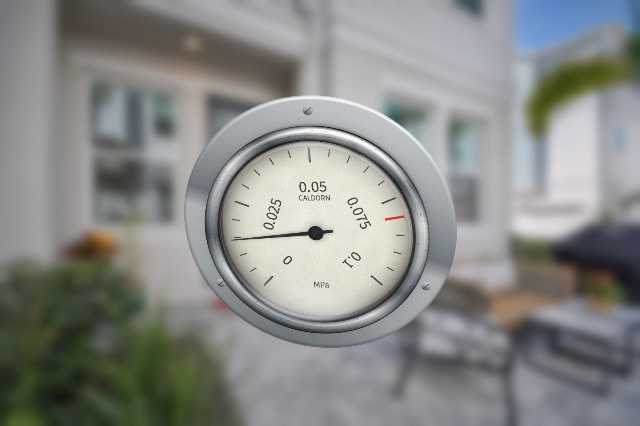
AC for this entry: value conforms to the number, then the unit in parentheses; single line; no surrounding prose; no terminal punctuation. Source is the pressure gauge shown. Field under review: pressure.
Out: 0.015 (MPa)
